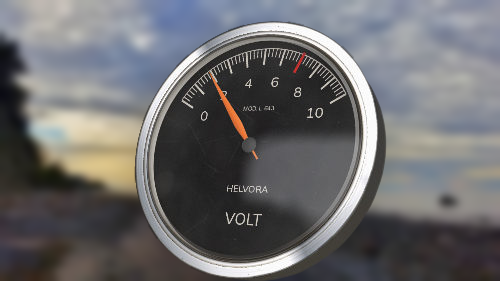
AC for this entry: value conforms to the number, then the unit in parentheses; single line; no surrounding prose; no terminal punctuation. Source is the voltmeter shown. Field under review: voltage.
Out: 2 (V)
